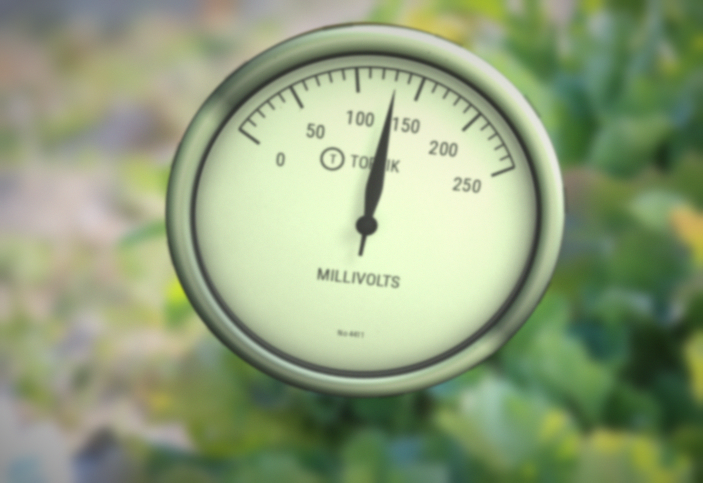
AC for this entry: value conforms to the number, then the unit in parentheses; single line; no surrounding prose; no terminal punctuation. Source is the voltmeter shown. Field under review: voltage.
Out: 130 (mV)
